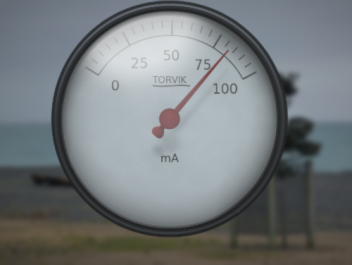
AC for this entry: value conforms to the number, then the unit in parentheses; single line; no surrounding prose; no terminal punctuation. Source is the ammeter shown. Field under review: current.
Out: 82.5 (mA)
